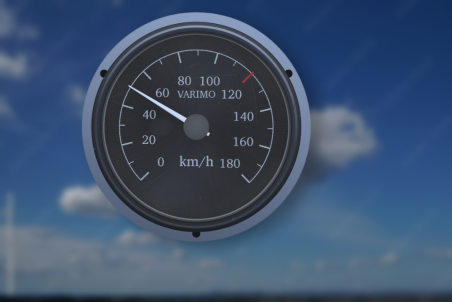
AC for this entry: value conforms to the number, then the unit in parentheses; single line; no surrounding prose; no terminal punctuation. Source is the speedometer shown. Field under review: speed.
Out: 50 (km/h)
